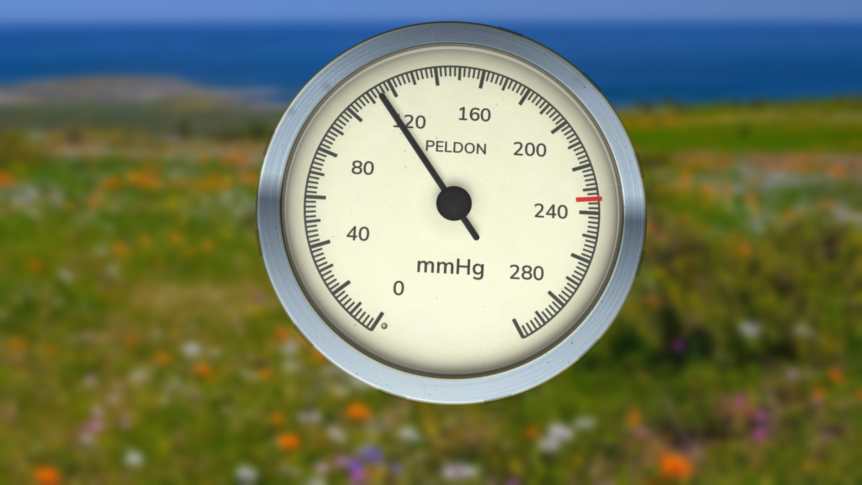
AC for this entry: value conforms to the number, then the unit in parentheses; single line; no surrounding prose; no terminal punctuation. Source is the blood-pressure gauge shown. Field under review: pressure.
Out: 114 (mmHg)
